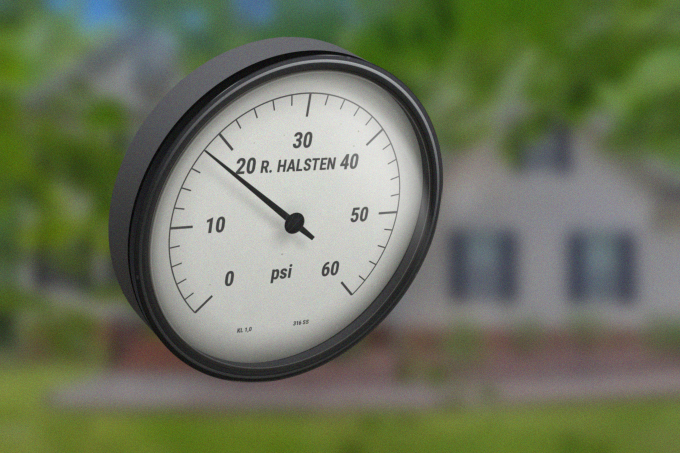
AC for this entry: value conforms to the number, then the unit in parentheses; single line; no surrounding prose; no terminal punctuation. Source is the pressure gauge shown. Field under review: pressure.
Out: 18 (psi)
